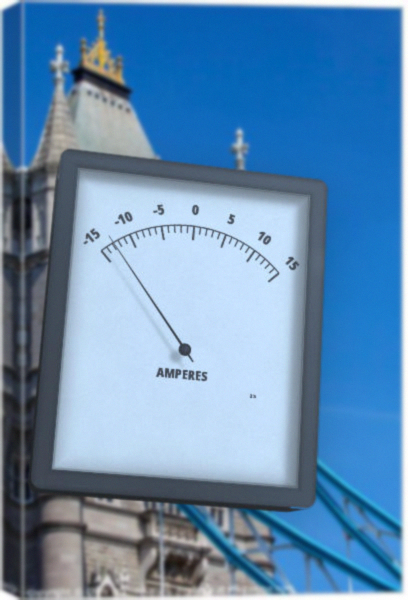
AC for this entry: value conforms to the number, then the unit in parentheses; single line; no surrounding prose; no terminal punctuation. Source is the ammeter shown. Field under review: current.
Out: -13 (A)
